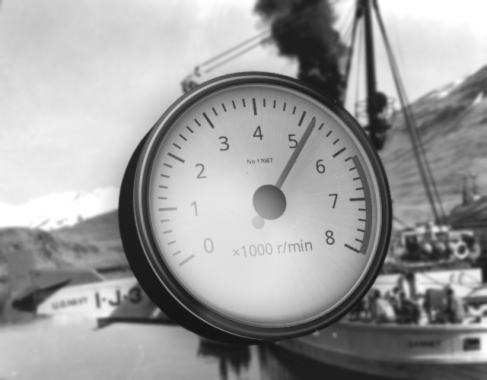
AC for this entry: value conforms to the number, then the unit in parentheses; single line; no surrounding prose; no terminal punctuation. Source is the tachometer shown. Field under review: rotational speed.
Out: 5200 (rpm)
